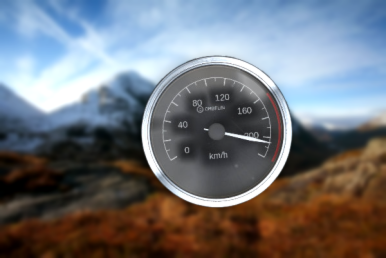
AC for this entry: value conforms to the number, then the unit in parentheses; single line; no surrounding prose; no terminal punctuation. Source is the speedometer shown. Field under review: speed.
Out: 205 (km/h)
